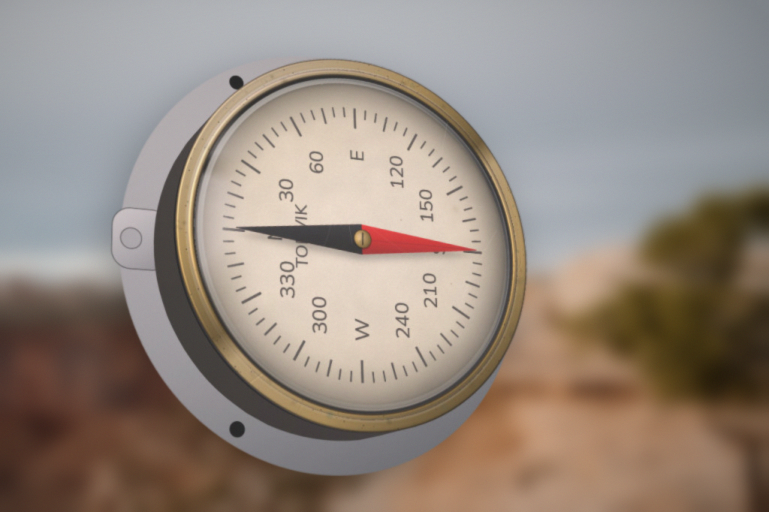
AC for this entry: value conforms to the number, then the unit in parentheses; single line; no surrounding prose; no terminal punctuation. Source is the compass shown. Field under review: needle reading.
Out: 180 (°)
